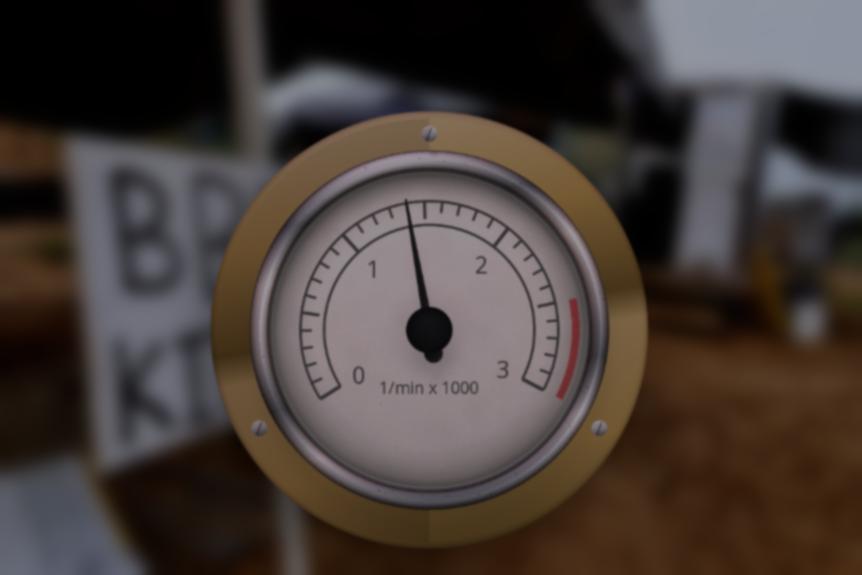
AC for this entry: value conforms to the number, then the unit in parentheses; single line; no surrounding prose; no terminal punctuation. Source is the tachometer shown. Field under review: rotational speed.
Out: 1400 (rpm)
